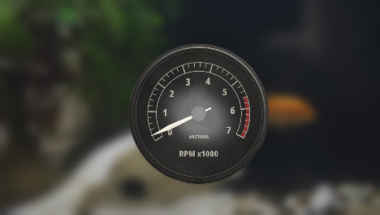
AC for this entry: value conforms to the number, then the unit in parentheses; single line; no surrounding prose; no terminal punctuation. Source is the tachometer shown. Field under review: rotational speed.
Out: 200 (rpm)
